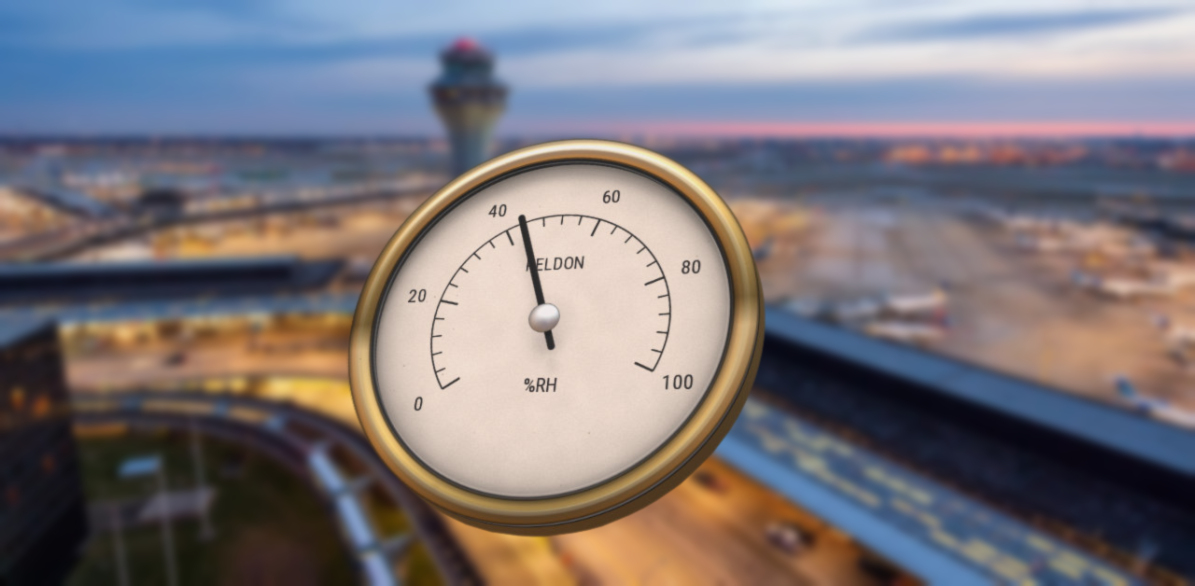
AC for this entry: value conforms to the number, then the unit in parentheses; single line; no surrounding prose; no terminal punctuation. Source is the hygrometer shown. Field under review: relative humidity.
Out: 44 (%)
